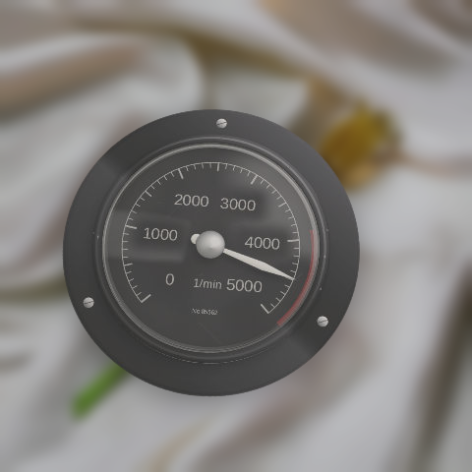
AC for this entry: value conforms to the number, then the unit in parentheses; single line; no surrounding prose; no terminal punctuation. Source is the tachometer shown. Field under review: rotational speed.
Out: 4500 (rpm)
